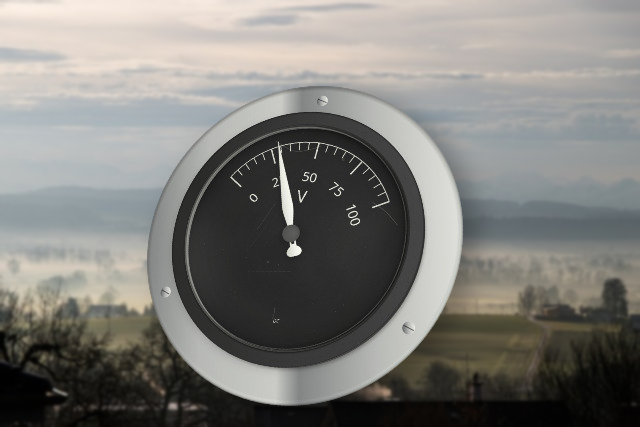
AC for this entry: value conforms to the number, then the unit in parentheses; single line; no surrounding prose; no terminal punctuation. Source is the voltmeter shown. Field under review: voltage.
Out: 30 (V)
